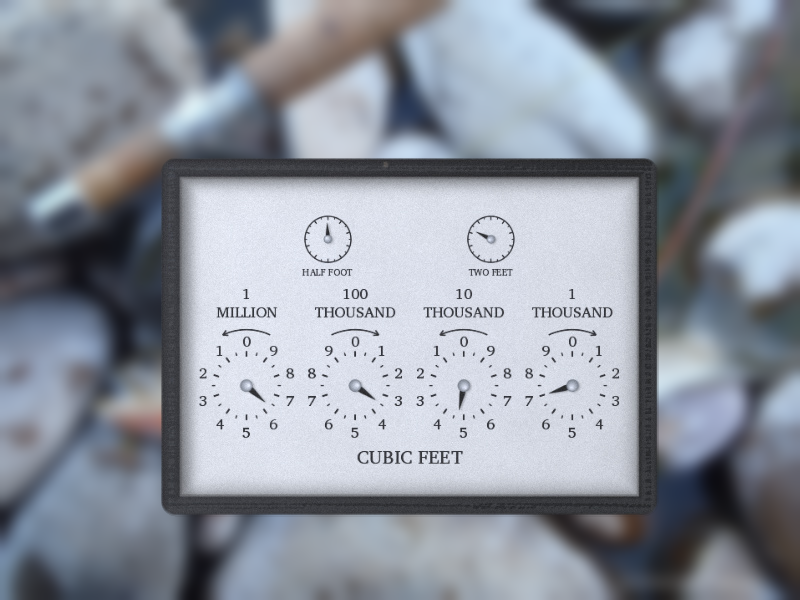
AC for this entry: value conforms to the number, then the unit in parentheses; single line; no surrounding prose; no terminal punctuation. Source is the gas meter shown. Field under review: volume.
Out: 634700 (ft³)
